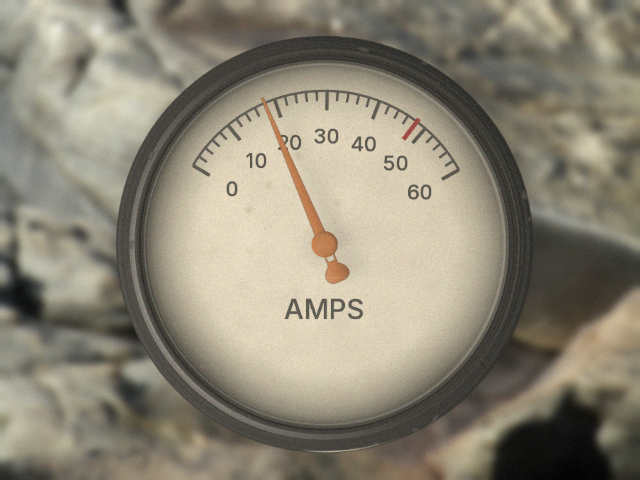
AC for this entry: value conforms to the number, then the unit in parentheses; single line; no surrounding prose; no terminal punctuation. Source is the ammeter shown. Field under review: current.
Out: 18 (A)
